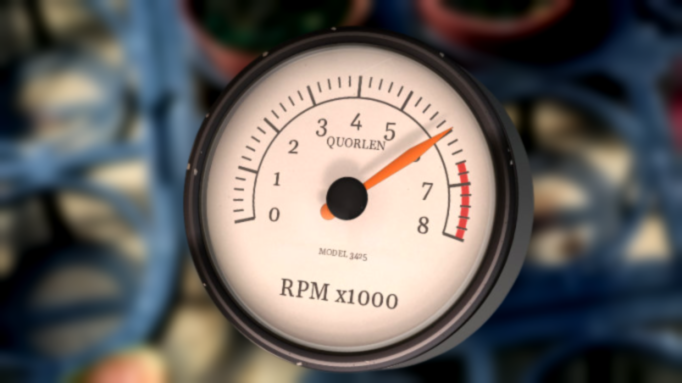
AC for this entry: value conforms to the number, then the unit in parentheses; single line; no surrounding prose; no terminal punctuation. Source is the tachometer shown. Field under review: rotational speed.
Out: 6000 (rpm)
